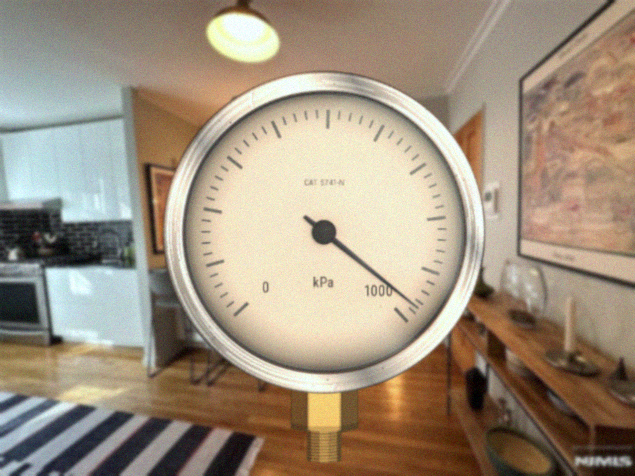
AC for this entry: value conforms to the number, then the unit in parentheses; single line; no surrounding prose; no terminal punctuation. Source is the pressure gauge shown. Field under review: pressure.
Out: 970 (kPa)
